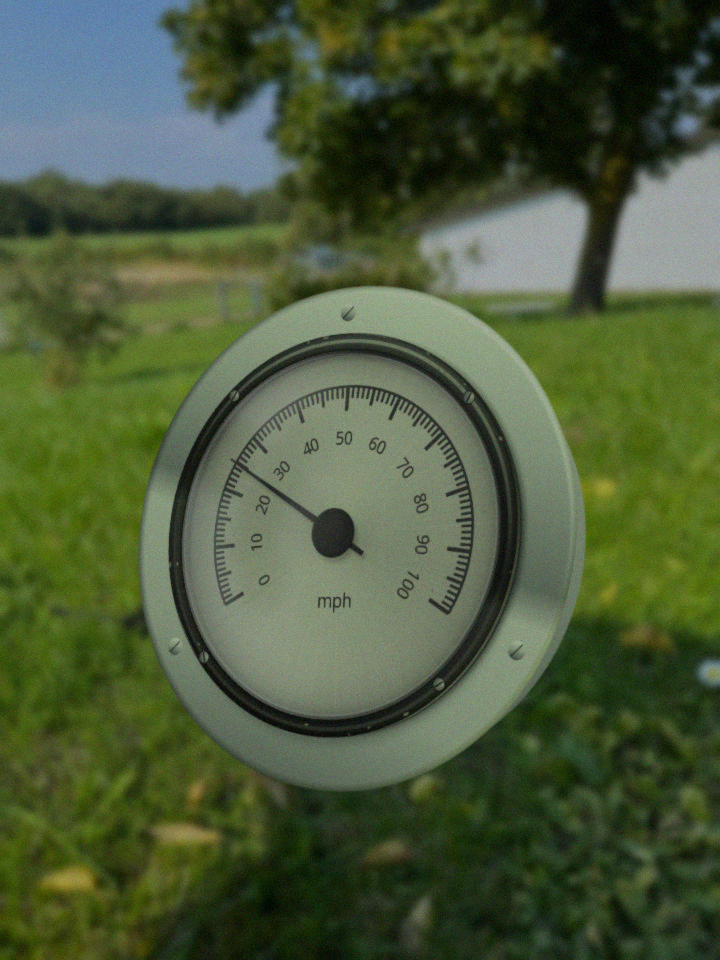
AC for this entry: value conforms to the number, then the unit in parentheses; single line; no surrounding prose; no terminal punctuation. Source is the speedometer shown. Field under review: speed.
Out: 25 (mph)
